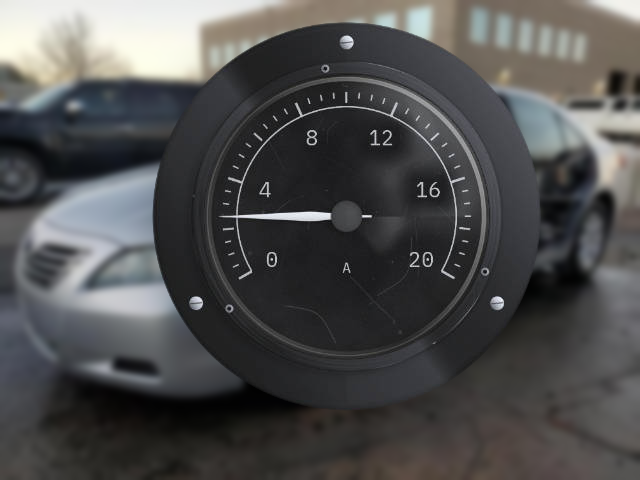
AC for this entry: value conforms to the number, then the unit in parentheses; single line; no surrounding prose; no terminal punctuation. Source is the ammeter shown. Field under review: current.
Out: 2.5 (A)
